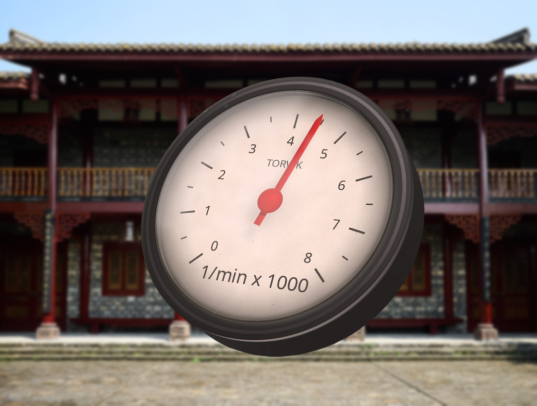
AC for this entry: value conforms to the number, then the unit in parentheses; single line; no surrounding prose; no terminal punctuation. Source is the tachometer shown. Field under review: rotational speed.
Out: 4500 (rpm)
